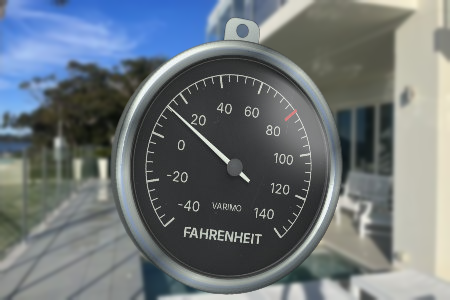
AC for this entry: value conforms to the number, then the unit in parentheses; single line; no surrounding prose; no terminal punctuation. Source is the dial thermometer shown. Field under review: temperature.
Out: 12 (°F)
